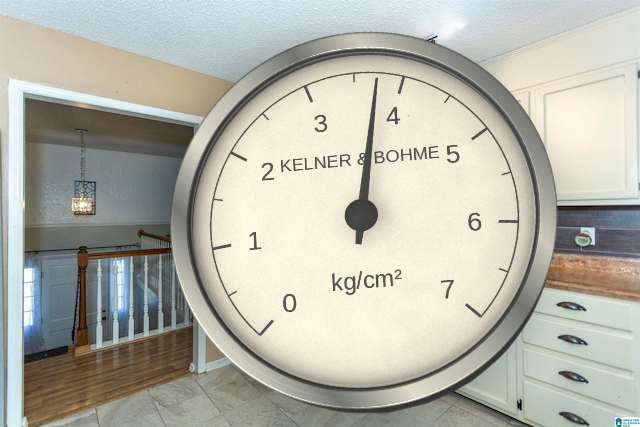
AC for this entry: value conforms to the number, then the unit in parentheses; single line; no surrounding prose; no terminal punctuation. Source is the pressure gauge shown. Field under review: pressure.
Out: 3.75 (kg/cm²)
